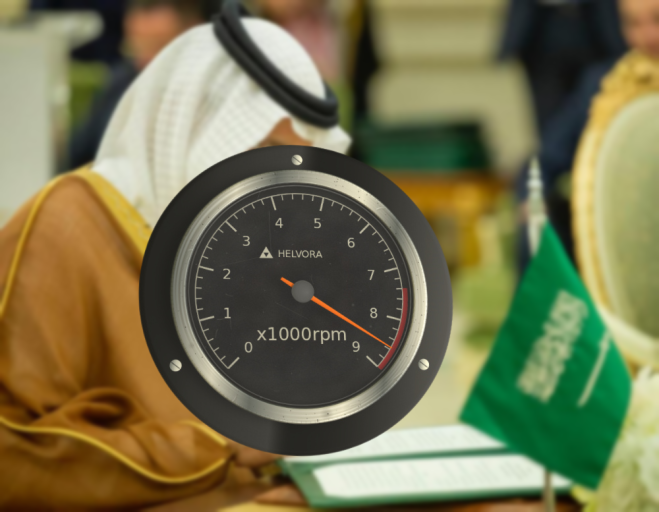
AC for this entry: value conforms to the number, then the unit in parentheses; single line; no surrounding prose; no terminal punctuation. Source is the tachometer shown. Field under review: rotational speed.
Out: 8600 (rpm)
